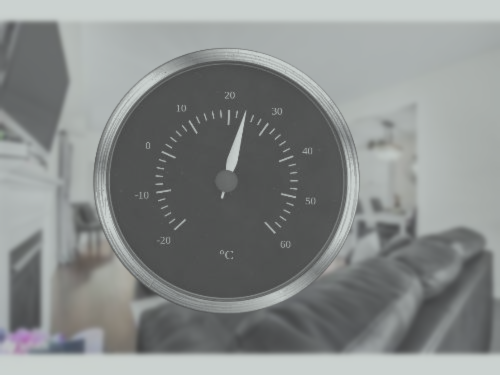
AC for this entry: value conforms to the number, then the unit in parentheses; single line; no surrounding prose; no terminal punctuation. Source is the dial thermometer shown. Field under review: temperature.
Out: 24 (°C)
